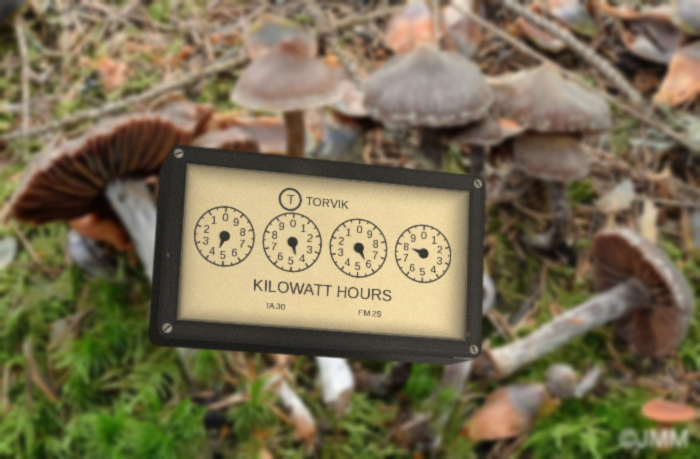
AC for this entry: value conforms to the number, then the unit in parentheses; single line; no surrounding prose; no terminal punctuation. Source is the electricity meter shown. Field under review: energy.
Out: 4458 (kWh)
